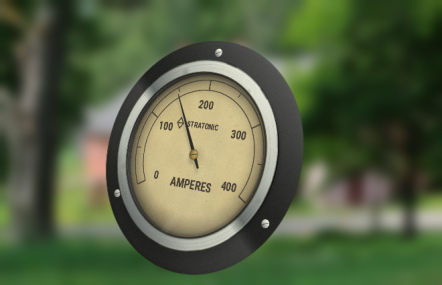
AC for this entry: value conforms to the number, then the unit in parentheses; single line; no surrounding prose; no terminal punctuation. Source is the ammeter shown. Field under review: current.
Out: 150 (A)
